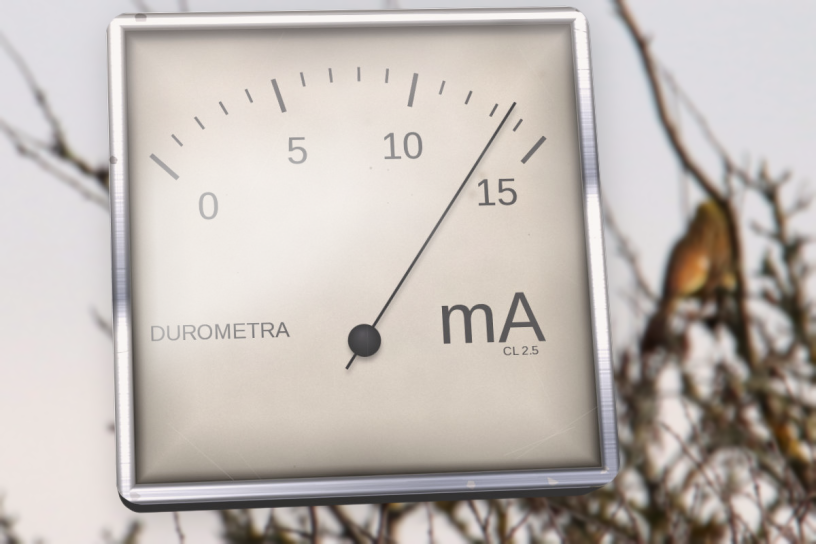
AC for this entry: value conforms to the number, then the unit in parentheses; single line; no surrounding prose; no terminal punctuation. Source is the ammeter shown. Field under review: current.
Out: 13.5 (mA)
